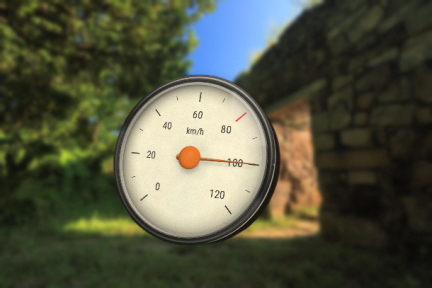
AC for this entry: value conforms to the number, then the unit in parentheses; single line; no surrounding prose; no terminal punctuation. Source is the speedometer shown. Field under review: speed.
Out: 100 (km/h)
